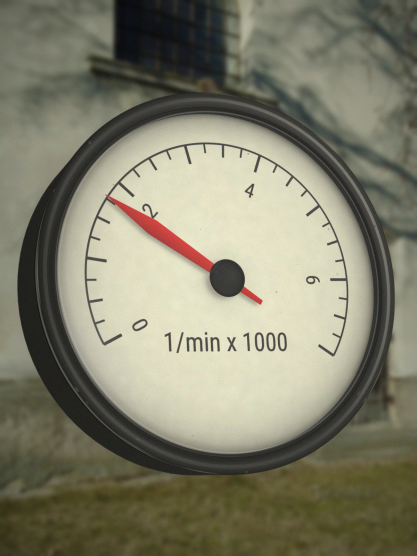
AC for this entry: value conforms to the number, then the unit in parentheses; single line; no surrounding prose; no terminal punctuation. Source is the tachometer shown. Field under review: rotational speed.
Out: 1750 (rpm)
